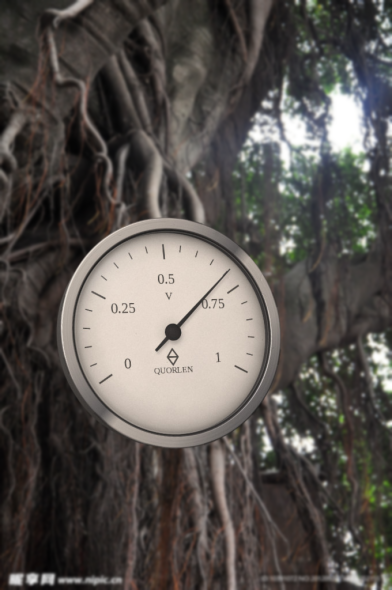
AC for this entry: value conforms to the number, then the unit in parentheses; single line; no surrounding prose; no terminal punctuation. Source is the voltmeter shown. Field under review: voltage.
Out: 0.7 (V)
